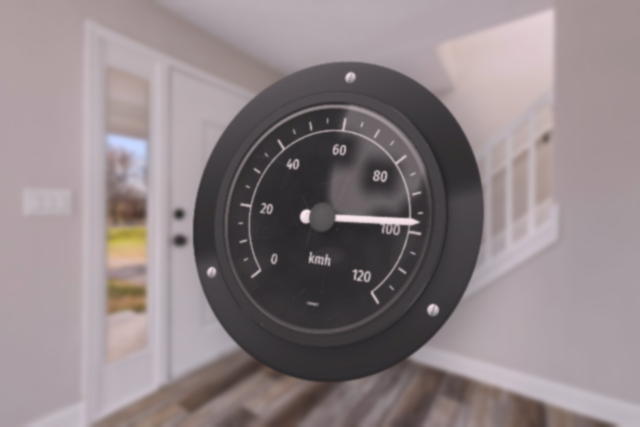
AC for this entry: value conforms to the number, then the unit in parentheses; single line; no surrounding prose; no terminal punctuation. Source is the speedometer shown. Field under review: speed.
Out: 97.5 (km/h)
